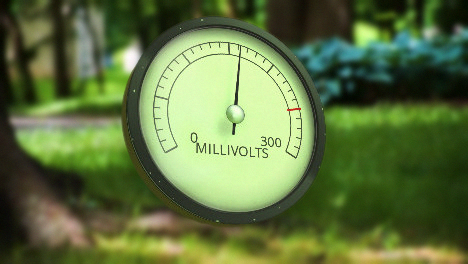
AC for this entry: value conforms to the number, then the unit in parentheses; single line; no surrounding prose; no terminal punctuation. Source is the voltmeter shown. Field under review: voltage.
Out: 160 (mV)
